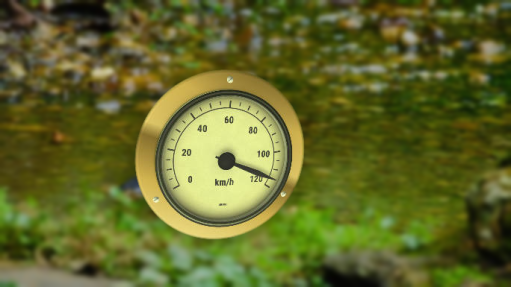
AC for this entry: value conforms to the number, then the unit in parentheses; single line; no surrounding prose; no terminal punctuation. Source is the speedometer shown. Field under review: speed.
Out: 115 (km/h)
